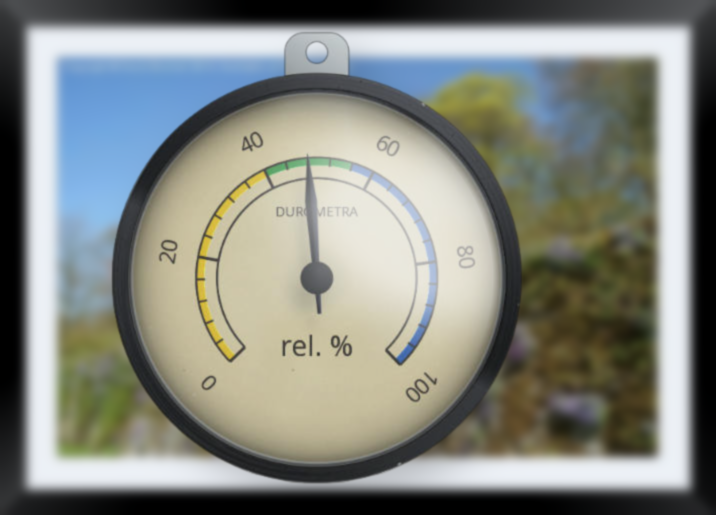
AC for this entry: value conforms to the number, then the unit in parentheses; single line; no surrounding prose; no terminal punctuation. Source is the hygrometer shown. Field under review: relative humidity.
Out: 48 (%)
